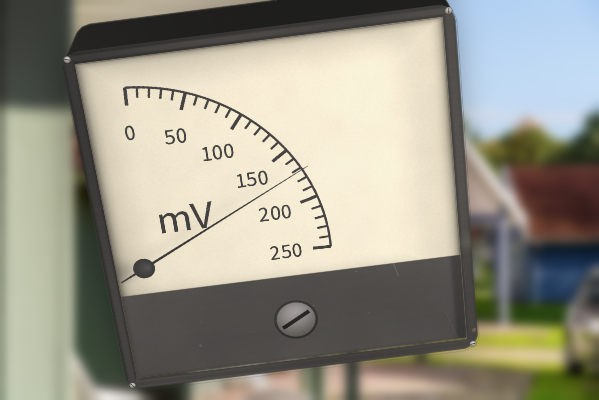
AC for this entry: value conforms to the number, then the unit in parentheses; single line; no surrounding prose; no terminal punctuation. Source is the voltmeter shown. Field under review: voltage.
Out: 170 (mV)
